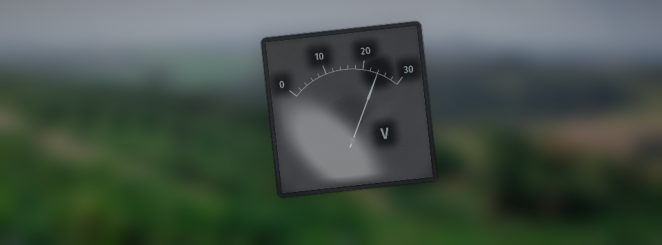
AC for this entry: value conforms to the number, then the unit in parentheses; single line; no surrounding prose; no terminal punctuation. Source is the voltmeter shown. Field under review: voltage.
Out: 24 (V)
